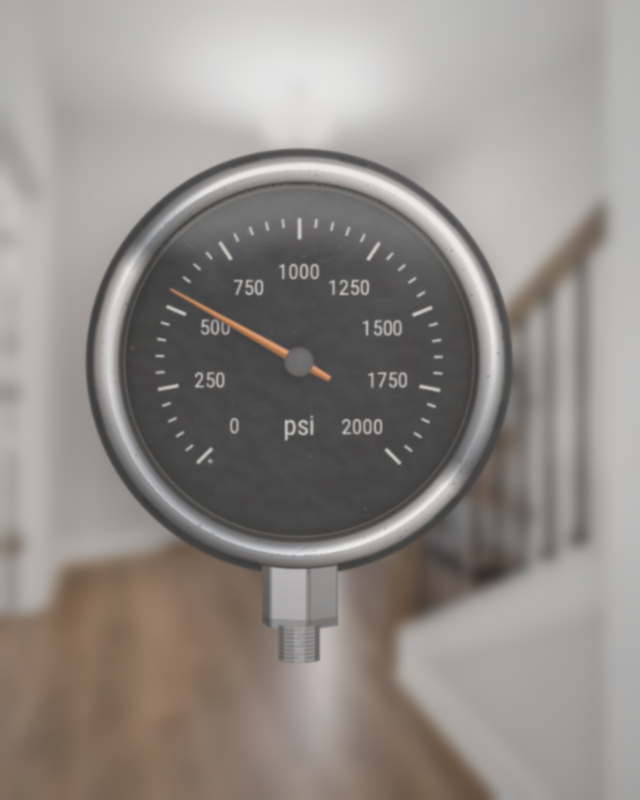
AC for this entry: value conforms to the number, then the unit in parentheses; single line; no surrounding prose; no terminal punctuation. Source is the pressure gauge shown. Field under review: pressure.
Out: 550 (psi)
